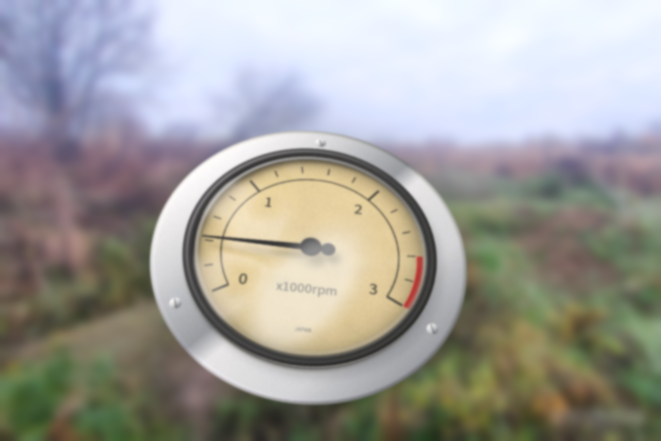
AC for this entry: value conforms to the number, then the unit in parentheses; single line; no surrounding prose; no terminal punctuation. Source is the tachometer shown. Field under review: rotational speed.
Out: 400 (rpm)
